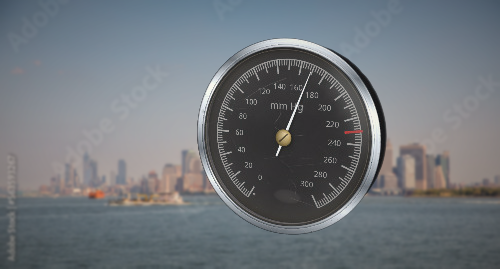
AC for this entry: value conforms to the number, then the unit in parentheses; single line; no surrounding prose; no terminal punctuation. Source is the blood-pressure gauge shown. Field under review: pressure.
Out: 170 (mmHg)
